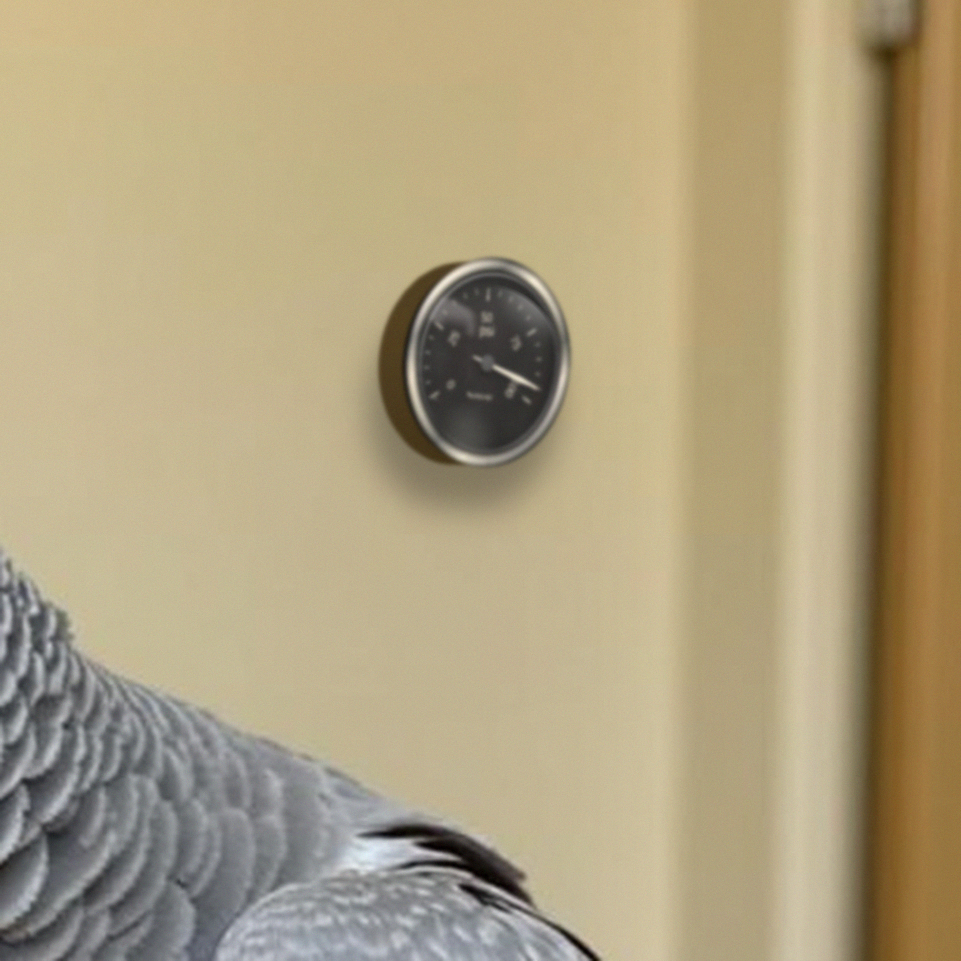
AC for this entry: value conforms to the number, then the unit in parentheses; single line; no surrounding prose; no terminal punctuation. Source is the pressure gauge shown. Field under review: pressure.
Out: 95 (psi)
